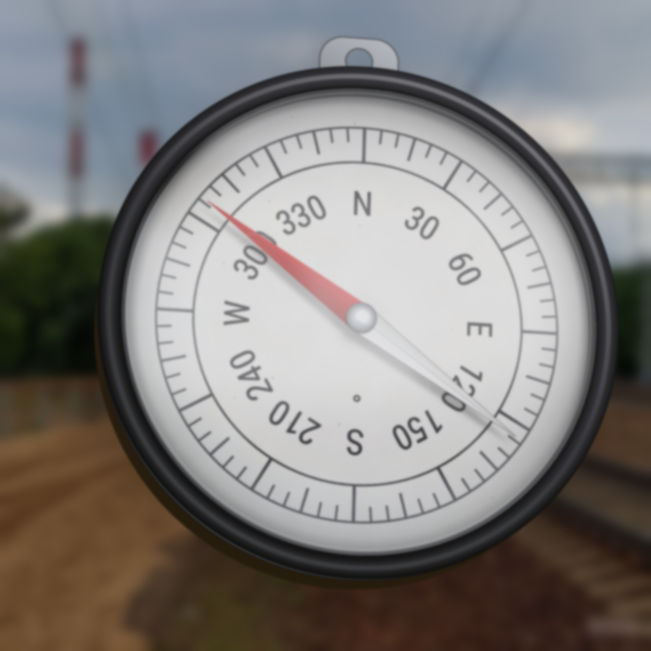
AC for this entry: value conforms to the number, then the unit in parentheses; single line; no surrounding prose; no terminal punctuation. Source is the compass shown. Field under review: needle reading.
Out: 305 (°)
